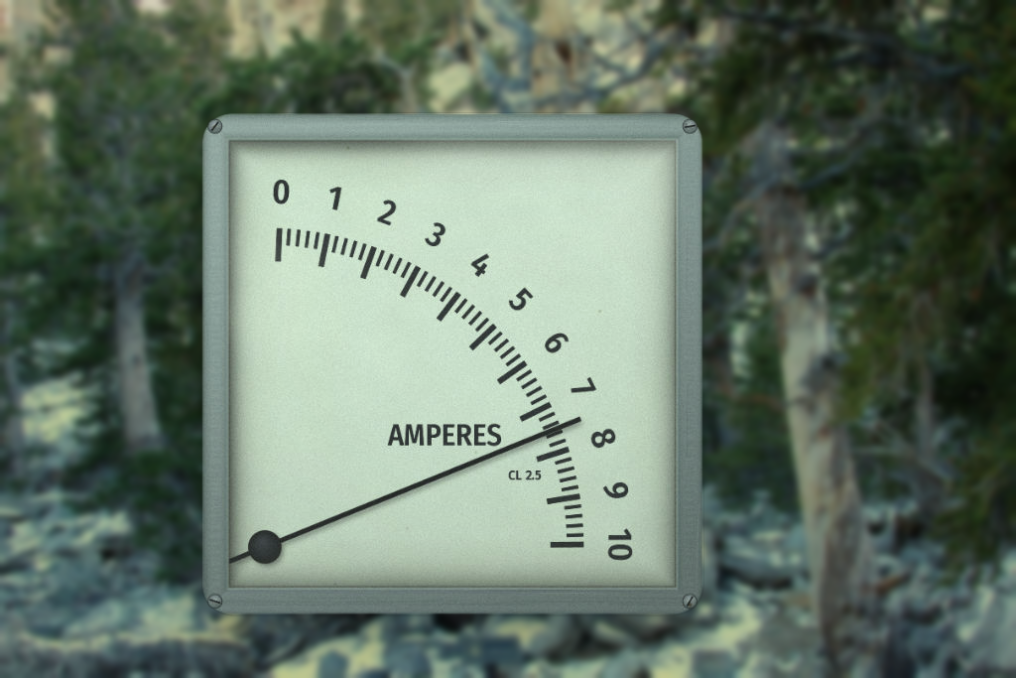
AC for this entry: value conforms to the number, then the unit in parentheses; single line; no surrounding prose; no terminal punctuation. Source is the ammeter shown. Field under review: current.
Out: 7.5 (A)
